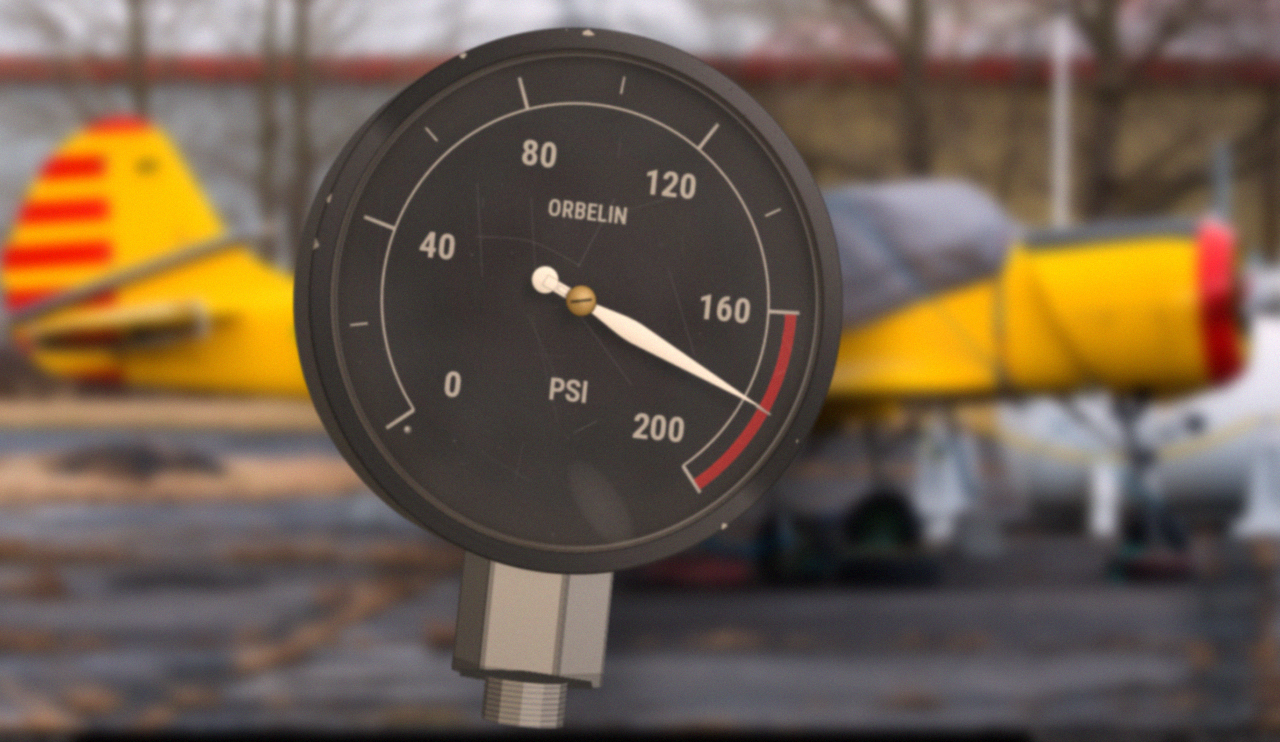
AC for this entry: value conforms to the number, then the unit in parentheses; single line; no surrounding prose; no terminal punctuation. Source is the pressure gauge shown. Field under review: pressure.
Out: 180 (psi)
